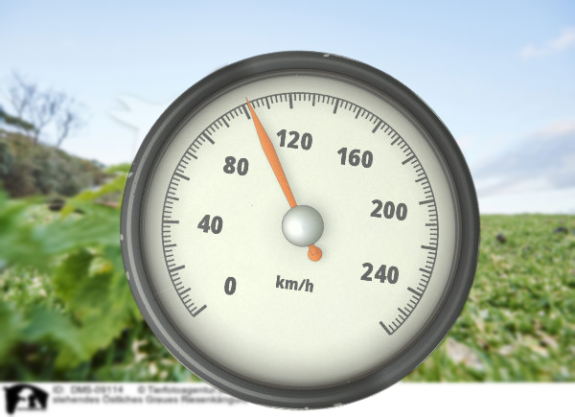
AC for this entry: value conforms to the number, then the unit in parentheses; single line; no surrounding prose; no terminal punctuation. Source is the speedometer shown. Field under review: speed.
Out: 102 (km/h)
